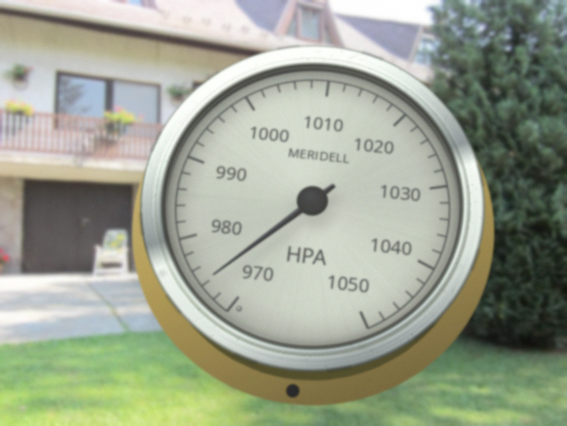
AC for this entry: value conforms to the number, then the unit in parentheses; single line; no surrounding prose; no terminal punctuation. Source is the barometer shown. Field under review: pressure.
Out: 974 (hPa)
